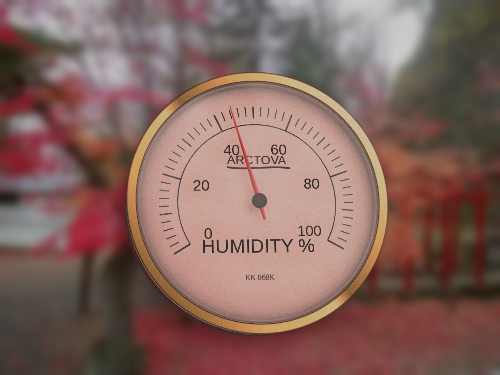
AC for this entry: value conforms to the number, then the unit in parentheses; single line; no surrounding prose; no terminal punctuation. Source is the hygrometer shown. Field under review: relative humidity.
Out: 44 (%)
